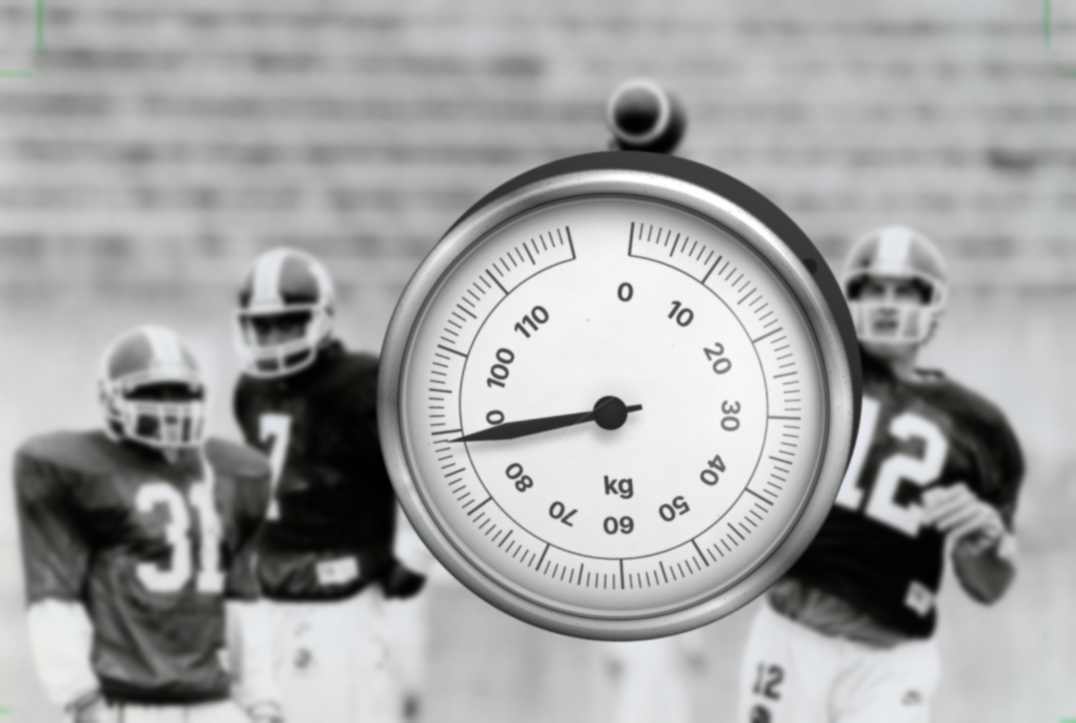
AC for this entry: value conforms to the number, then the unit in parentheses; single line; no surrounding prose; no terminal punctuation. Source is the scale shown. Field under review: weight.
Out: 89 (kg)
